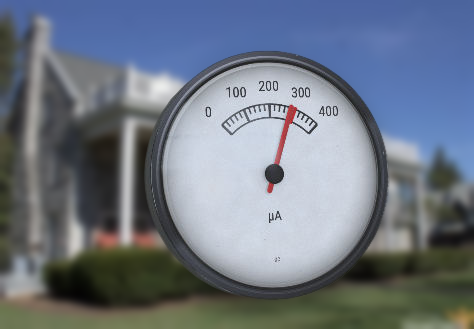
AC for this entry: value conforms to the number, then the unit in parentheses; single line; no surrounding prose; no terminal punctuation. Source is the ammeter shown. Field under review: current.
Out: 280 (µA)
